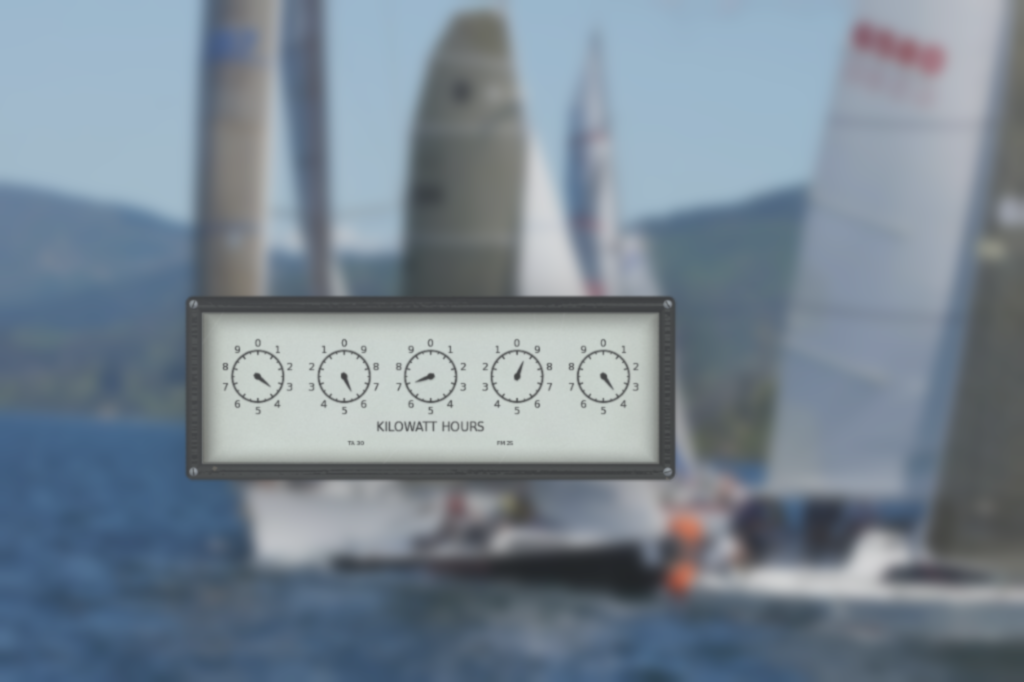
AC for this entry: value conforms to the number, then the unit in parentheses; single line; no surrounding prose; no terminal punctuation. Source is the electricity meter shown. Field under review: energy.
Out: 35694 (kWh)
